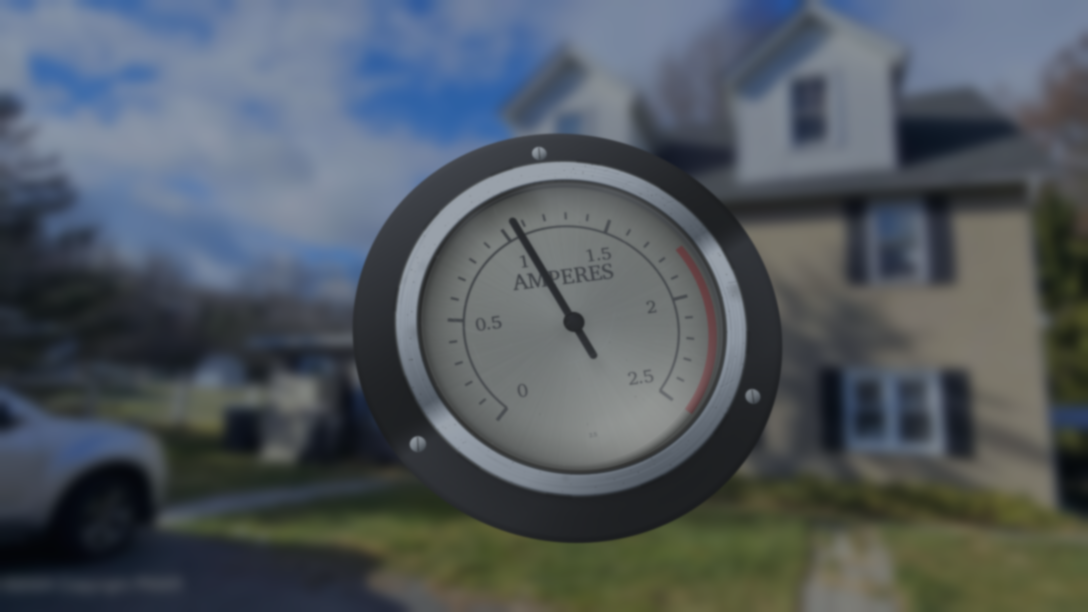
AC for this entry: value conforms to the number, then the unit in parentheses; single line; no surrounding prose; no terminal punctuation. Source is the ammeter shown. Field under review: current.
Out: 1.05 (A)
